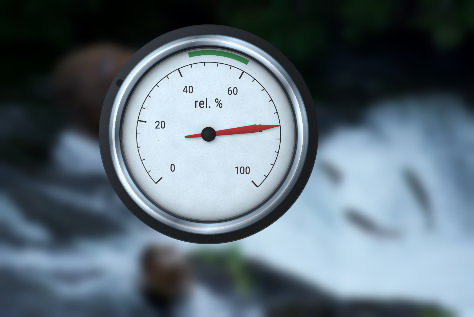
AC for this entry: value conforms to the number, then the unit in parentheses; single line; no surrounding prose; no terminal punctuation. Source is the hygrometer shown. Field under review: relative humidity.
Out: 80 (%)
